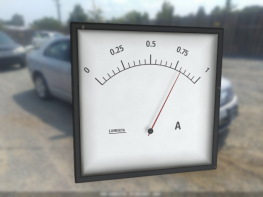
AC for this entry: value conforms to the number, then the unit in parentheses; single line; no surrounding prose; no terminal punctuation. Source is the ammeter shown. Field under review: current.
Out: 0.8 (A)
